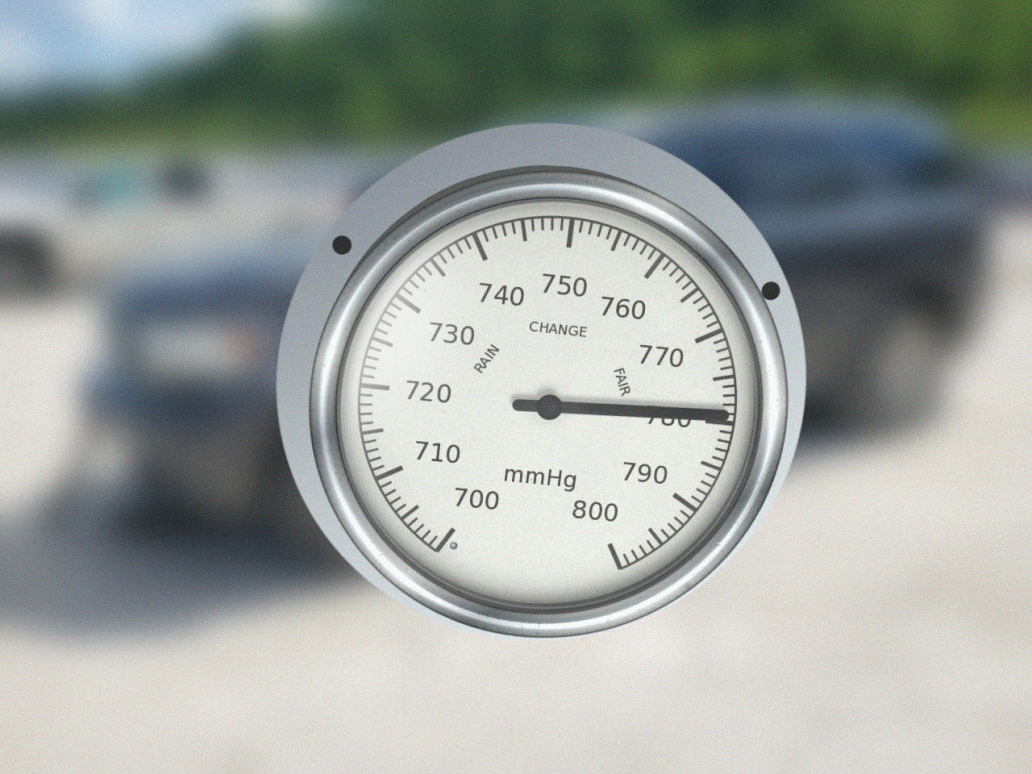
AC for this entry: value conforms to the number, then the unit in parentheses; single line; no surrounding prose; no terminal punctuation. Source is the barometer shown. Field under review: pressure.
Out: 779 (mmHg)
